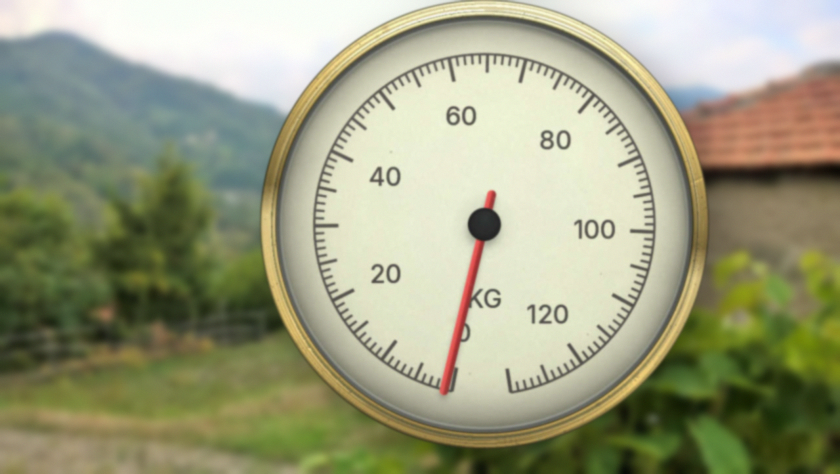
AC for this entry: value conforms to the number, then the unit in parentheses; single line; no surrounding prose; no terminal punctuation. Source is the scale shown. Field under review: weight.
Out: 1 (kg)
